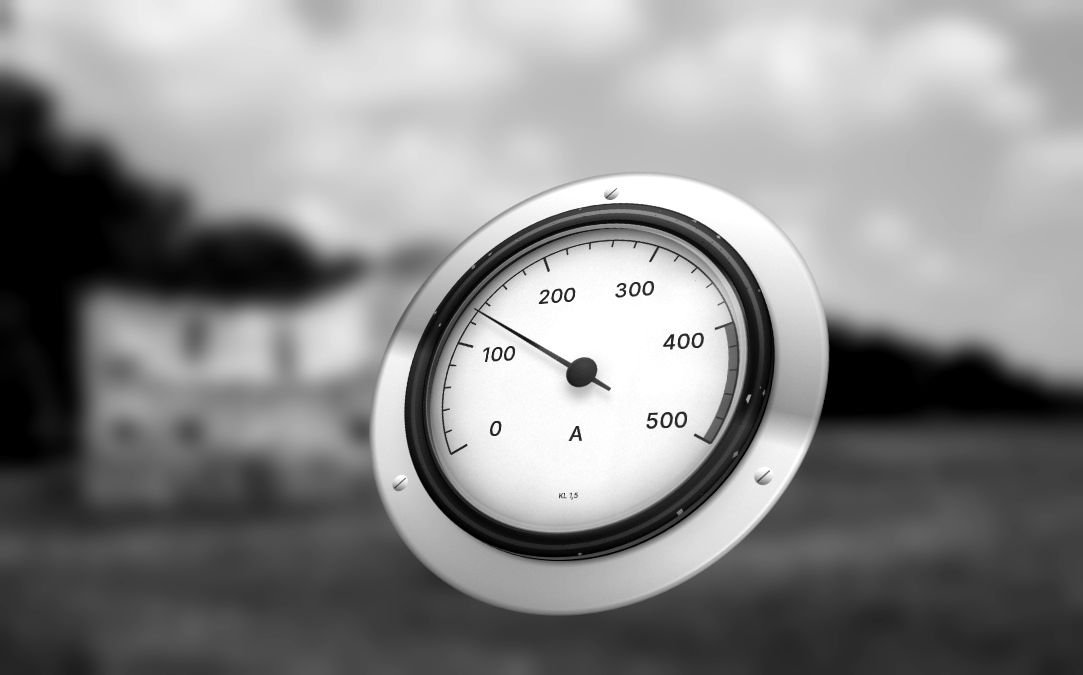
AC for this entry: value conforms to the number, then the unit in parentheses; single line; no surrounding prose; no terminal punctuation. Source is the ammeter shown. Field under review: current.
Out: 130 (A)
